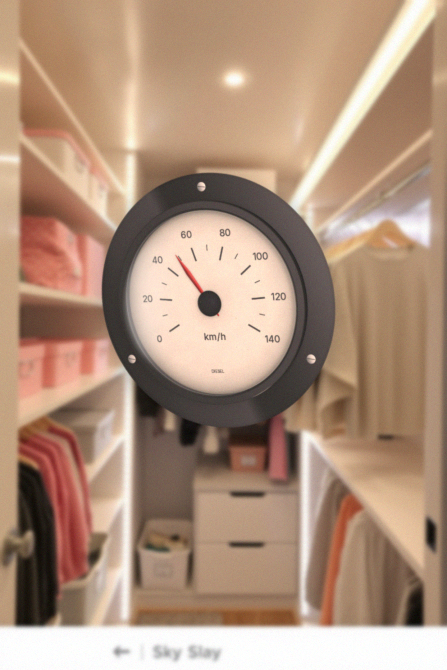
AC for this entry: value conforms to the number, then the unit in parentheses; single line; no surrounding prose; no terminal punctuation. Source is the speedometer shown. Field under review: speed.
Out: 50 (km/h)
